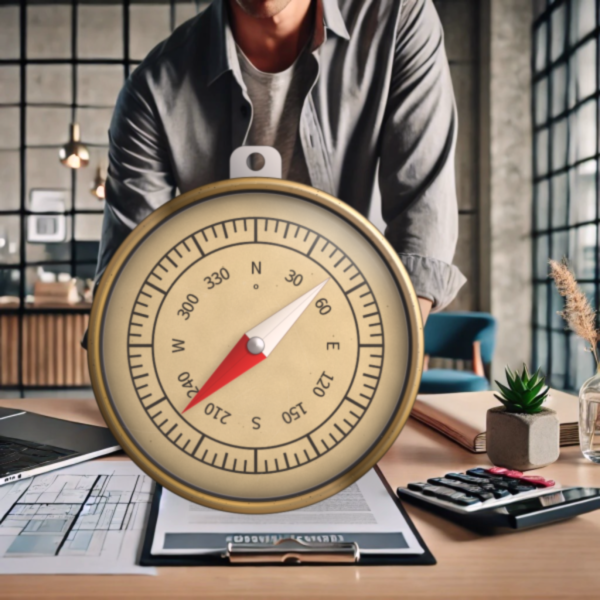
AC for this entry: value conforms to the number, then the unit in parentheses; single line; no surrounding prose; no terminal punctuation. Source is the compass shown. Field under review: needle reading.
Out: 227.5 (°)
